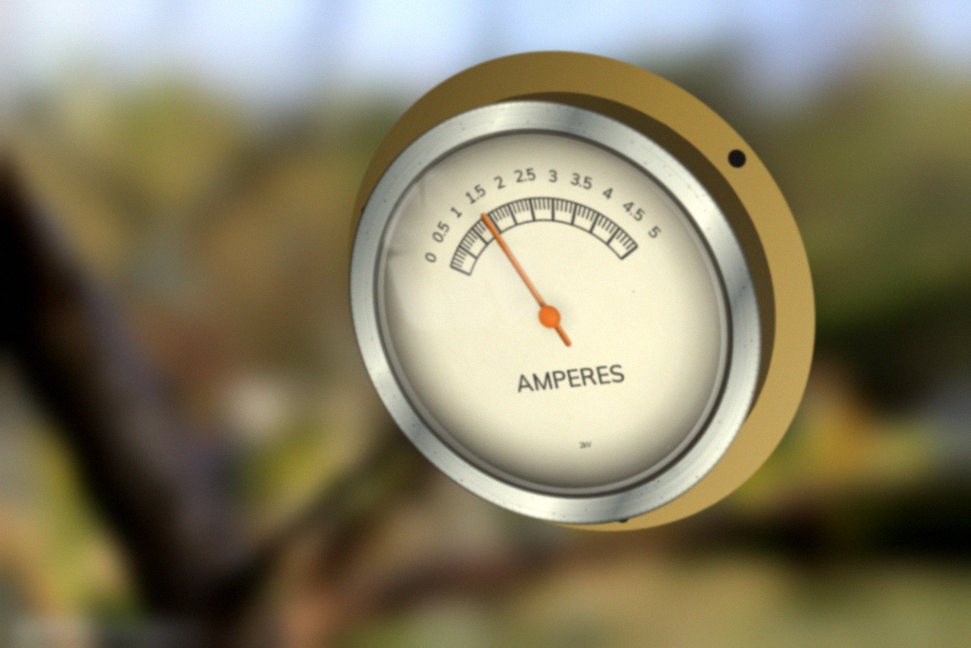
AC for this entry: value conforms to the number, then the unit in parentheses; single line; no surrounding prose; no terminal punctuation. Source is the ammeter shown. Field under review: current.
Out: 1.5 (A)
